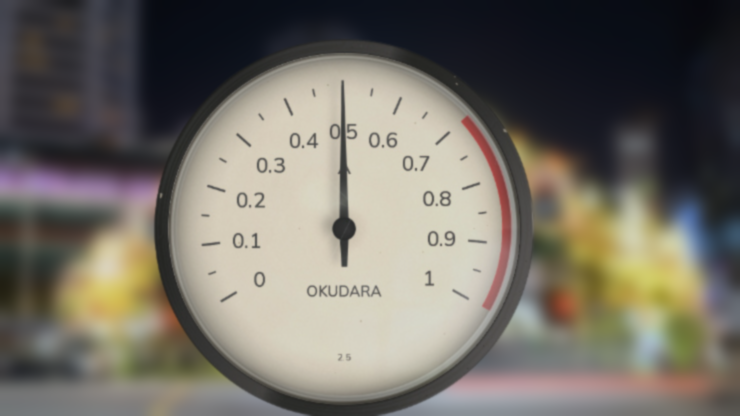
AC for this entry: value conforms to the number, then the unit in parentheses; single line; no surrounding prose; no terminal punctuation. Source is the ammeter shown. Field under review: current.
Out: 0.5 (A)
